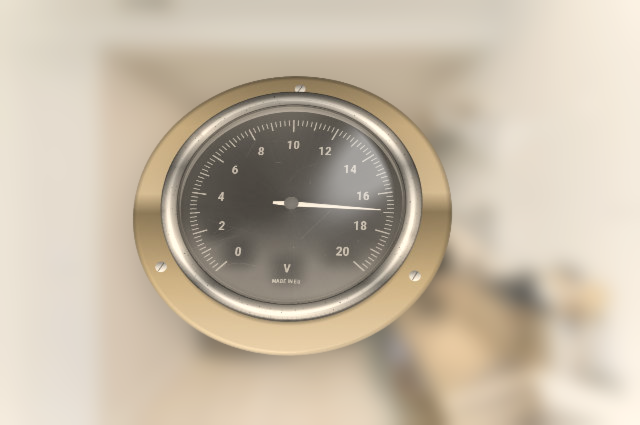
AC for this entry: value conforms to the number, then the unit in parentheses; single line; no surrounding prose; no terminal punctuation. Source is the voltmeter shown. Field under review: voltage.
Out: 17 (V)
